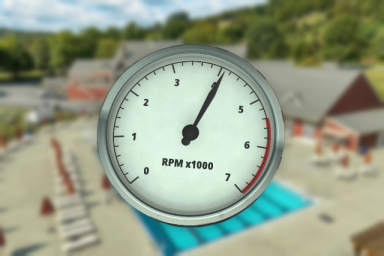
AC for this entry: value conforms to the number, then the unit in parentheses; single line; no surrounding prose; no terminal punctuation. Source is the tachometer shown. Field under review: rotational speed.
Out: 4100 (rpm)
